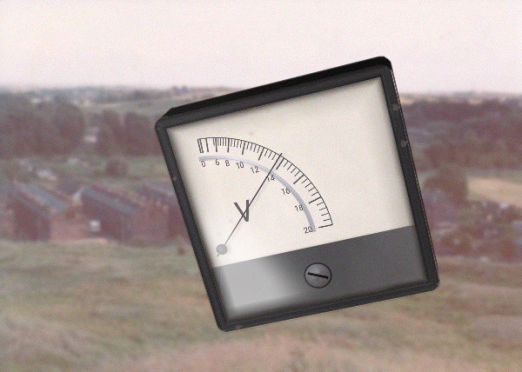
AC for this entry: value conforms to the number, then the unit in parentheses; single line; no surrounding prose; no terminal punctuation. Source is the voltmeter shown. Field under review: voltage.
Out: 13.6 (V)
